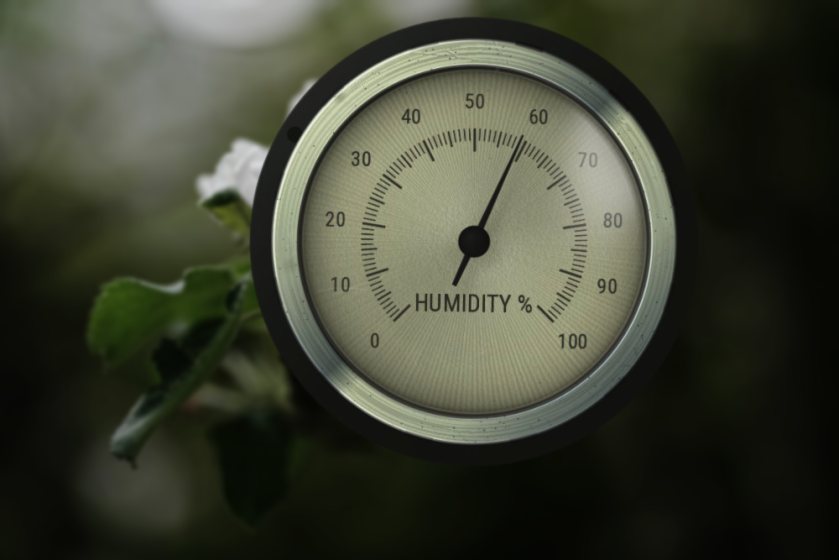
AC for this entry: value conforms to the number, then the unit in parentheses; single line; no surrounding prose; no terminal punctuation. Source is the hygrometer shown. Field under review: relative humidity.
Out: 59 (%)
